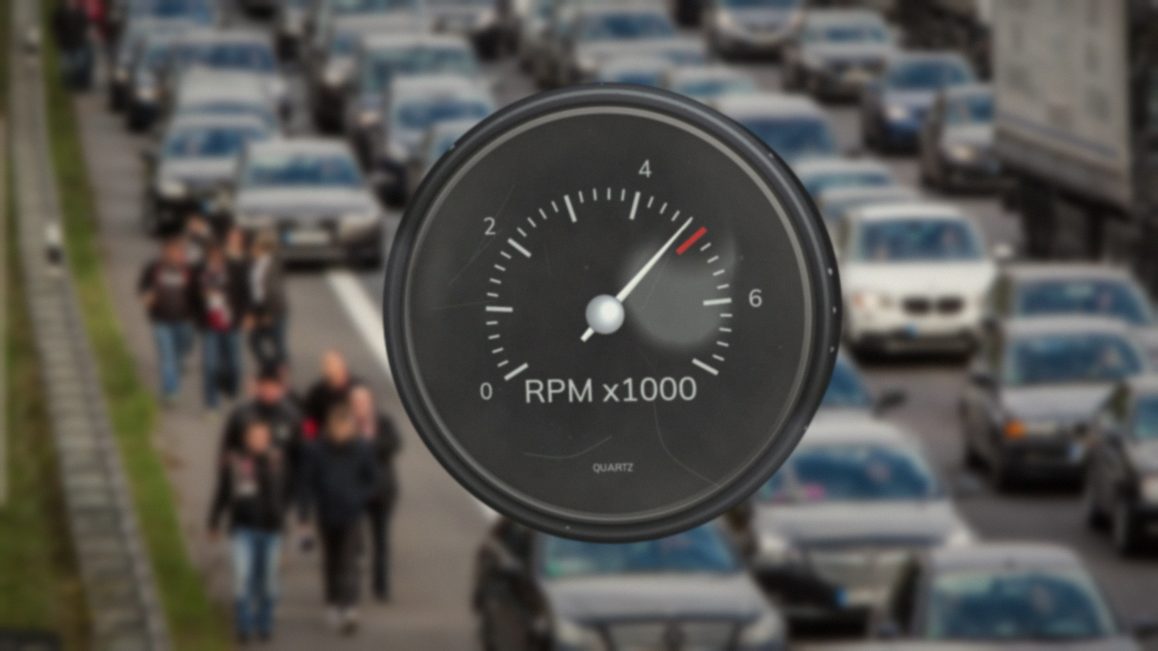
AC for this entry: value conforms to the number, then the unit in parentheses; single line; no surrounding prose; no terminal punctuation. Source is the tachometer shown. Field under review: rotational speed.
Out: 4800 (rpm)
